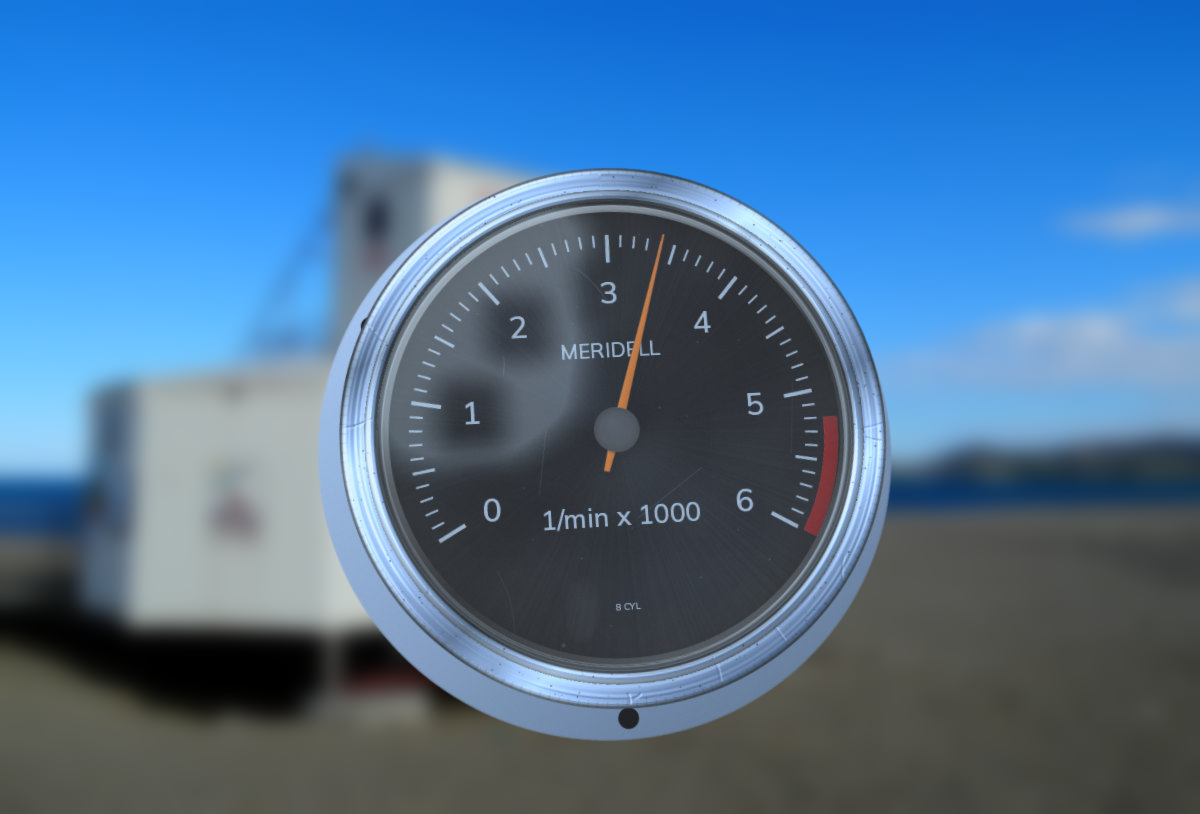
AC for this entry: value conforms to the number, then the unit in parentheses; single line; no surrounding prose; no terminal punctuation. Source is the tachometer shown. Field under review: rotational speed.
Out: 3400 (rpm)
